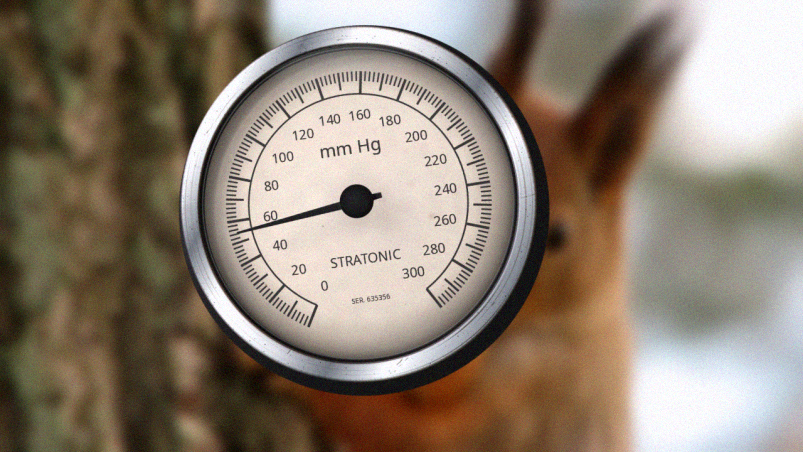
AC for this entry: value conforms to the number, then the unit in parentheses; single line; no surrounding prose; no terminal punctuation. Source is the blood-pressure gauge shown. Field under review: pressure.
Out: 54 (mmHg)
